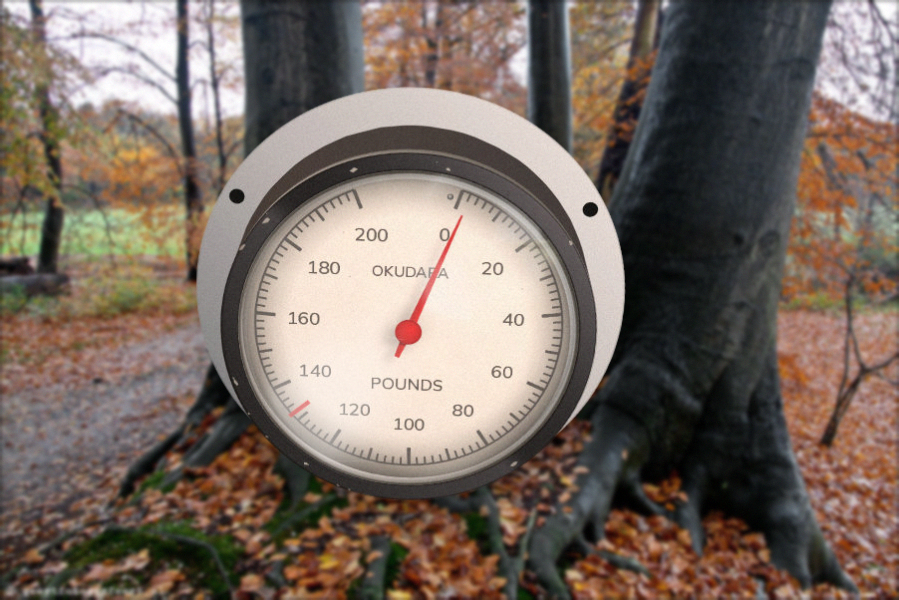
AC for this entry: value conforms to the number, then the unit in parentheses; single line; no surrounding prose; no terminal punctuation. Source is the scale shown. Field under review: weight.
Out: 2 (lb)
